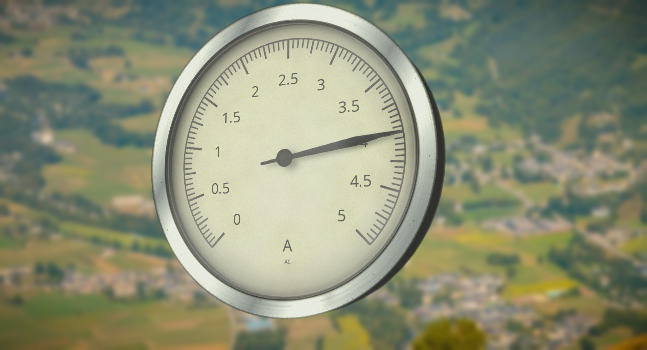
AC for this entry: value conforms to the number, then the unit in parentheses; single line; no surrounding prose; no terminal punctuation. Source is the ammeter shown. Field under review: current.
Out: 4 (A)
